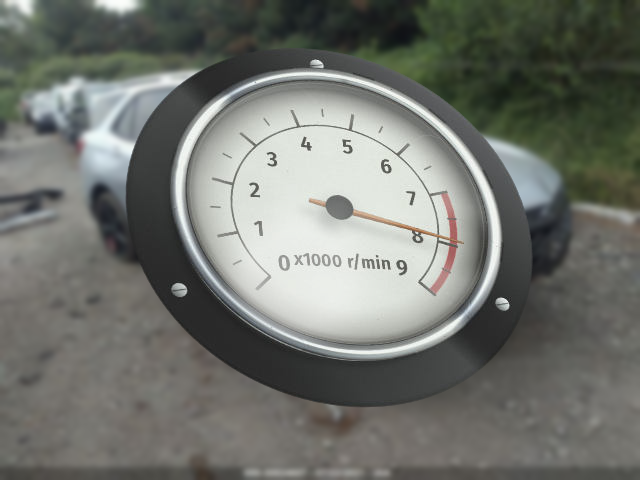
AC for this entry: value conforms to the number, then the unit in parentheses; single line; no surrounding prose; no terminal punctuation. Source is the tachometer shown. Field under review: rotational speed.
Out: 8000 (rpm)
